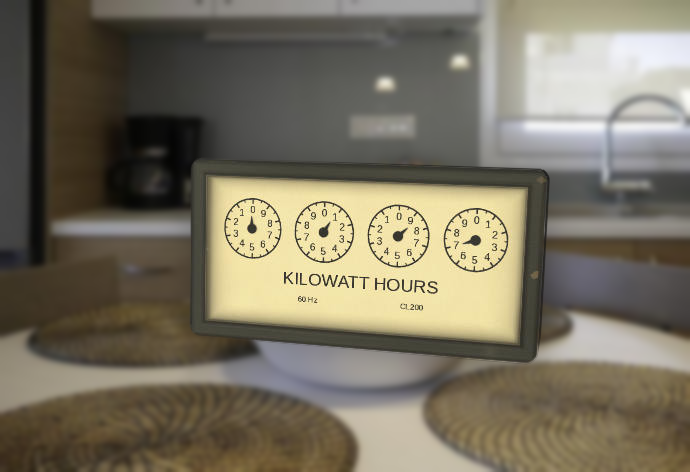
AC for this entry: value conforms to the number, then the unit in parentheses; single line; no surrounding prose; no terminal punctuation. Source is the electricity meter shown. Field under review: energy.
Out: 87 (kWh)
